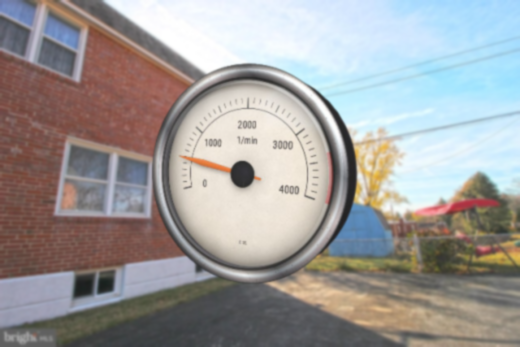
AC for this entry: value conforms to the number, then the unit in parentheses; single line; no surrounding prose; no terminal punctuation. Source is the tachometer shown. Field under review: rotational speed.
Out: 500 (rpm)
